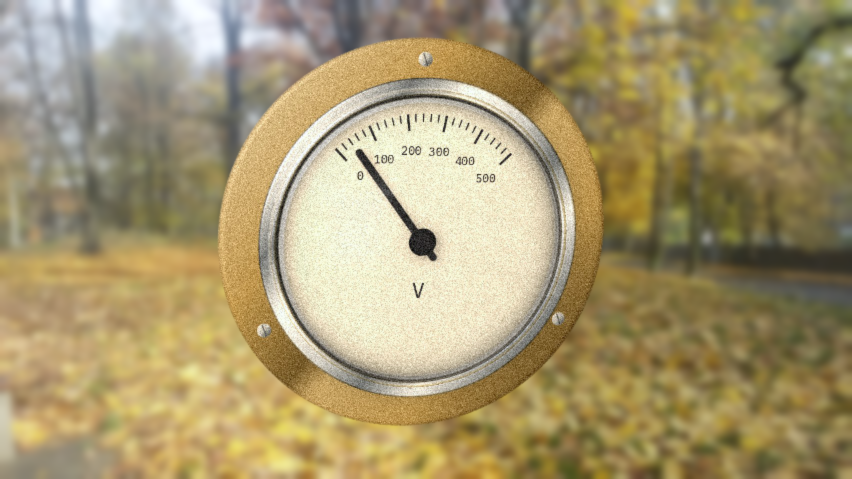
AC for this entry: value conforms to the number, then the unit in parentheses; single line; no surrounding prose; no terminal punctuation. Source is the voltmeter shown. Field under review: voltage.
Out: 40 (V)
